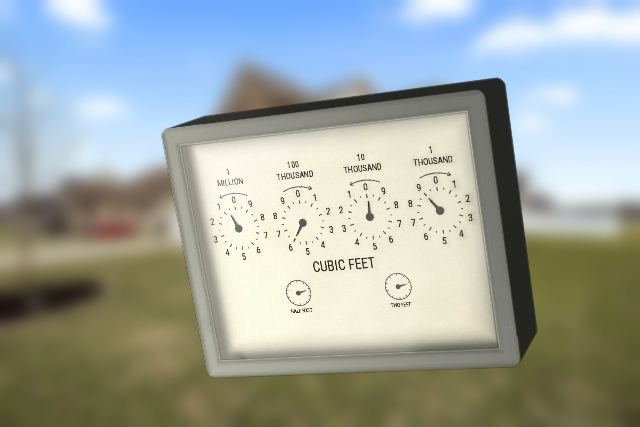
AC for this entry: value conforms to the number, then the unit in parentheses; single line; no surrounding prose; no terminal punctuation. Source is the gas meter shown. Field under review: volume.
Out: 59900 (ft³)
